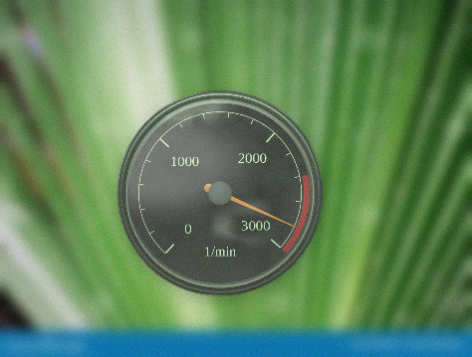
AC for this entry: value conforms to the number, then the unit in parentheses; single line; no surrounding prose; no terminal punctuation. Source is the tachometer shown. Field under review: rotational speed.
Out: 2800 (rpm)
